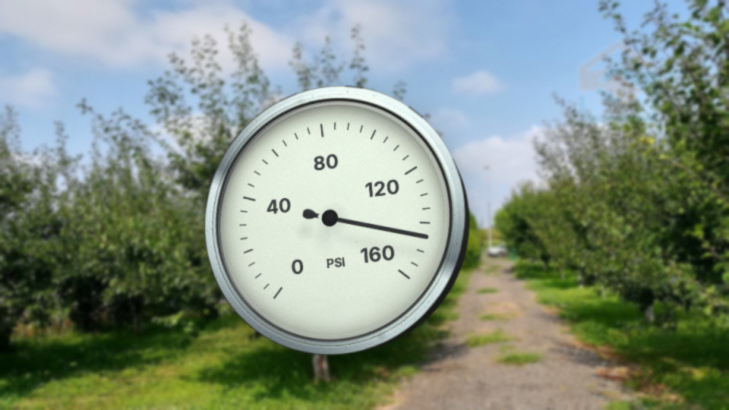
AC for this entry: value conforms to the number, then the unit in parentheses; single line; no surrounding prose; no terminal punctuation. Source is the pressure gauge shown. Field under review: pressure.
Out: 145 (psi)
